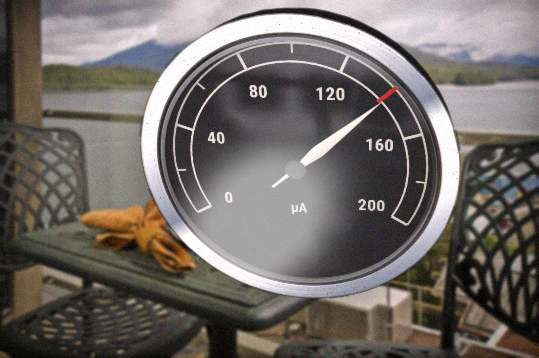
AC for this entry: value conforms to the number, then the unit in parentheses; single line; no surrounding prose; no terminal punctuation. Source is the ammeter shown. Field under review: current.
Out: 140 (µA)
